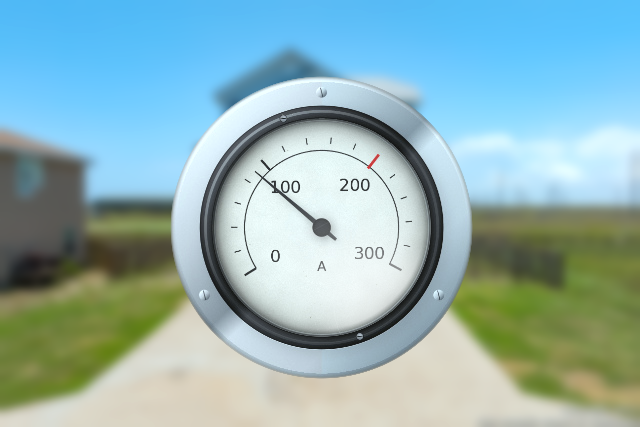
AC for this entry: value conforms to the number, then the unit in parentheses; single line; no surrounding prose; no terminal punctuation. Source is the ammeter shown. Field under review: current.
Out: 90 (A)
